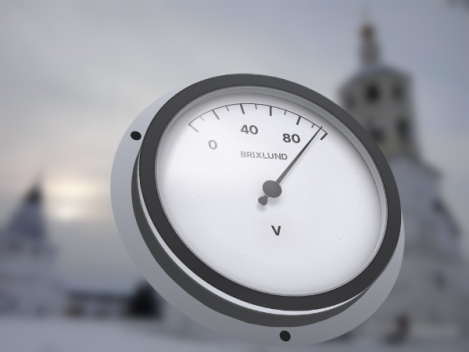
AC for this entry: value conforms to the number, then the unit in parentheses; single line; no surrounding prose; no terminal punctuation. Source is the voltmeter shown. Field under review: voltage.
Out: 95 (V)
